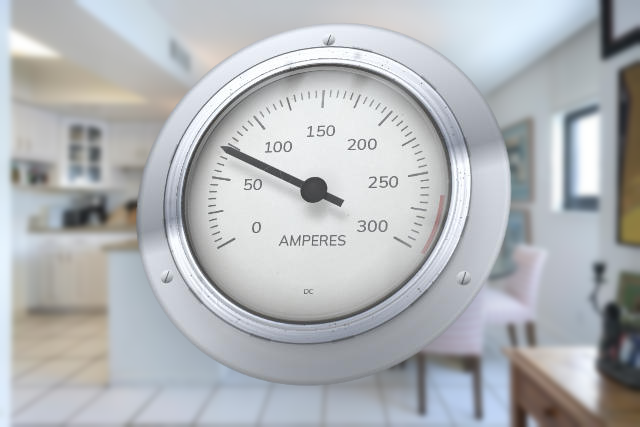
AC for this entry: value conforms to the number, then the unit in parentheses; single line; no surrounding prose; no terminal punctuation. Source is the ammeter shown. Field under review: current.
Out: 70 (A)
